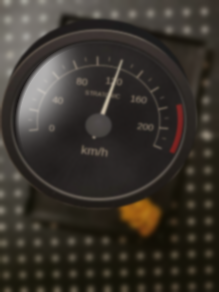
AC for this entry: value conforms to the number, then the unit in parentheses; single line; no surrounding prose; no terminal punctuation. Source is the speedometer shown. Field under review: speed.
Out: 120 (km/h)
